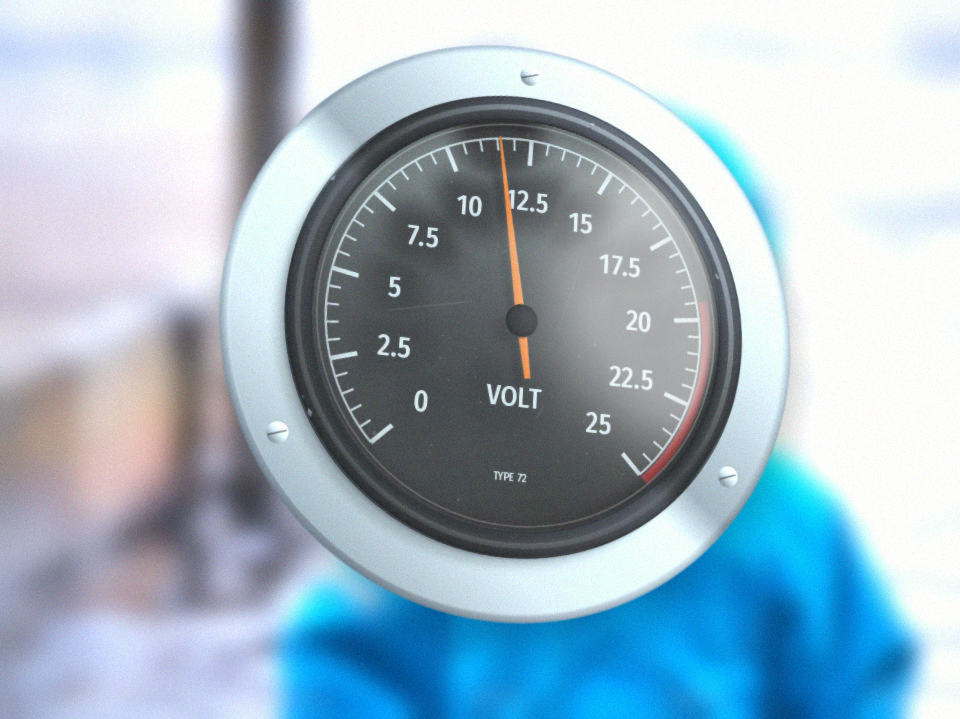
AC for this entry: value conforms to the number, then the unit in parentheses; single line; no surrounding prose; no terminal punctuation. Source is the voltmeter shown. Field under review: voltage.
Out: 11.5 (V)
